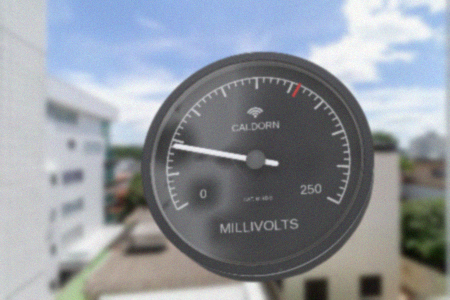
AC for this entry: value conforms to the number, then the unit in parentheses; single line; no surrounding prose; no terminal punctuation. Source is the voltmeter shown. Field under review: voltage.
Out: 45 (mV)
